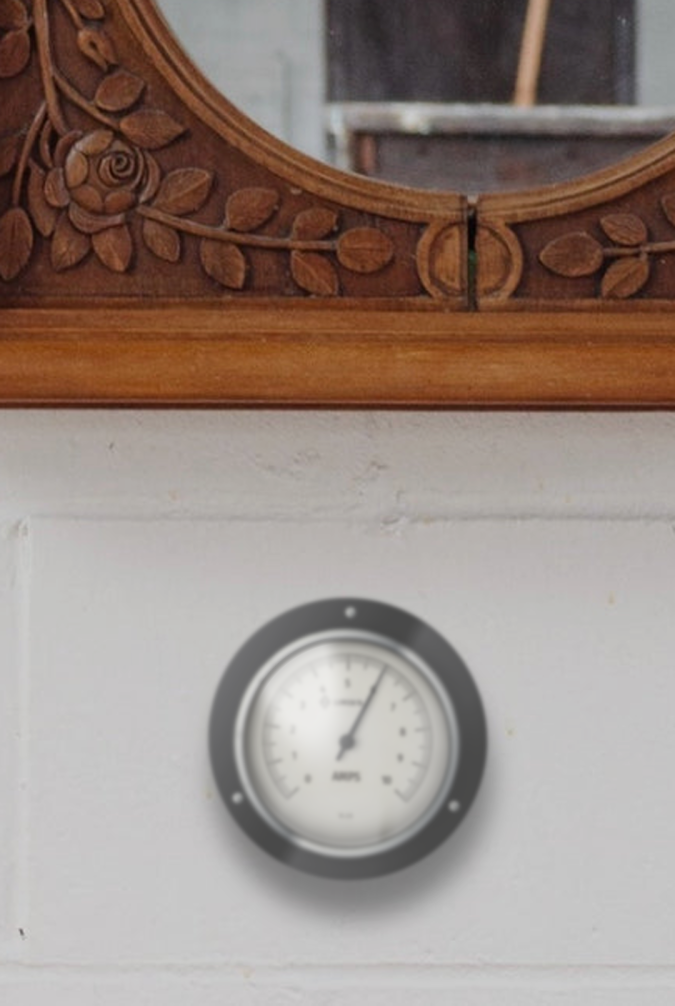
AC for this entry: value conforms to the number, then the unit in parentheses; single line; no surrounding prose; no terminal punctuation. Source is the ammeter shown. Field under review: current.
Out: 6 (A)
